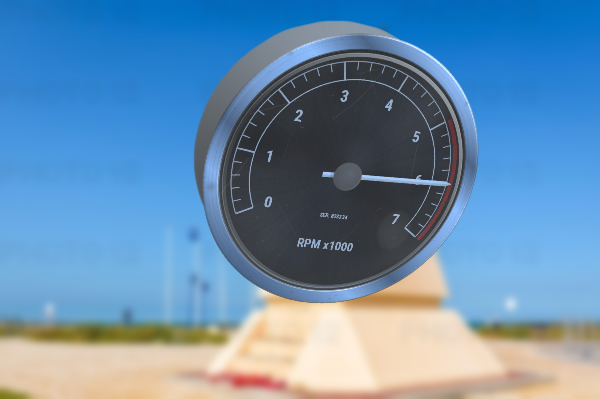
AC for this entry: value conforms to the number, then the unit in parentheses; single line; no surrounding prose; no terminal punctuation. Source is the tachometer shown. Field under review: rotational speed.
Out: 6000 (rpm)
